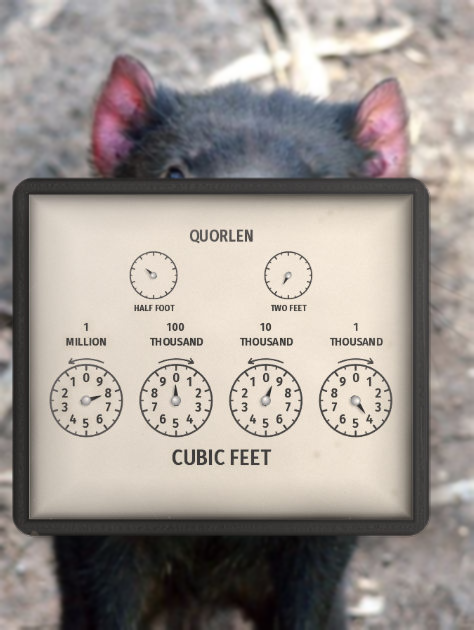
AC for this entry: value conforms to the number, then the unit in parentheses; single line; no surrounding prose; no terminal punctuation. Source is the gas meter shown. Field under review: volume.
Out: 799400 (ft³)
